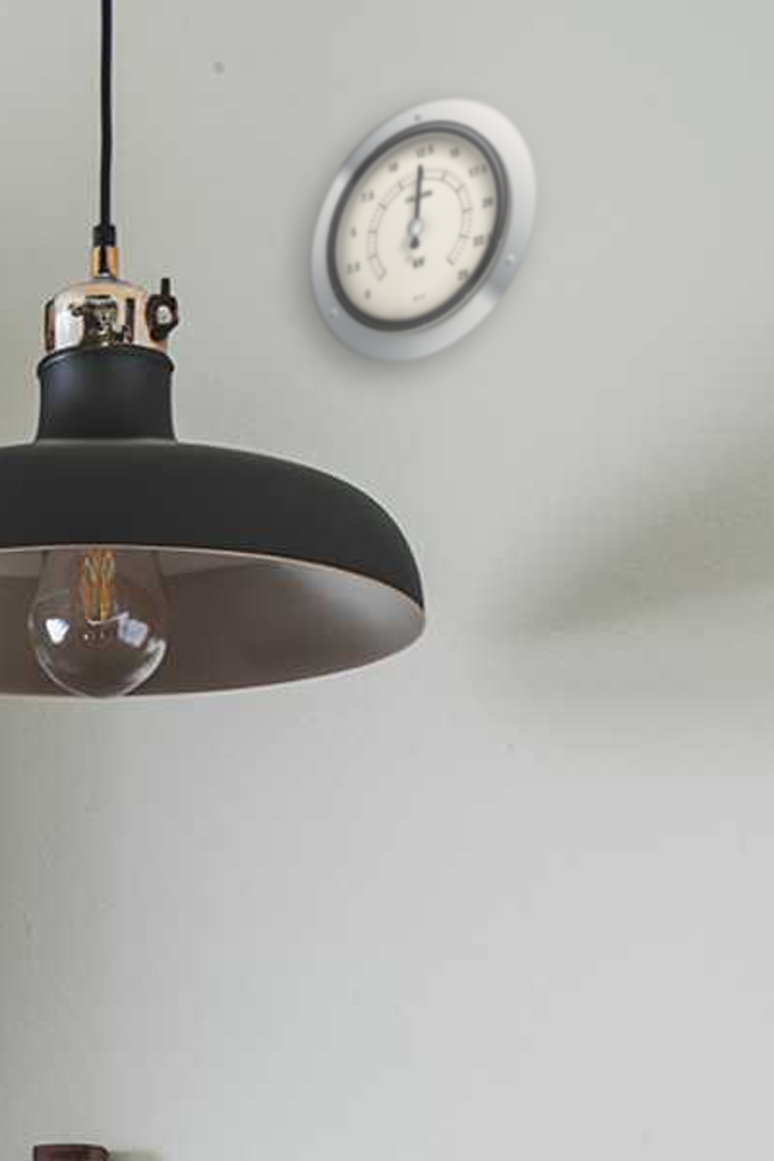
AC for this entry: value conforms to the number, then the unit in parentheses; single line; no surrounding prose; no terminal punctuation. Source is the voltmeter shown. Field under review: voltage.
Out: 12.5 (kV)
